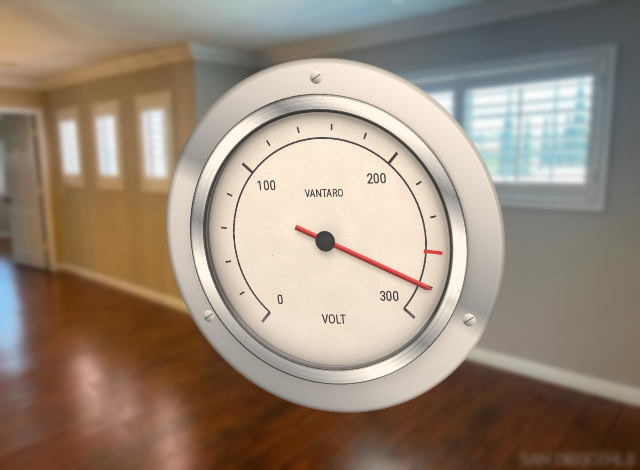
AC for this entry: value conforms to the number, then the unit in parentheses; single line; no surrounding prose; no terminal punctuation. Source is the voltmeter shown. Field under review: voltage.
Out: 280 (V)
